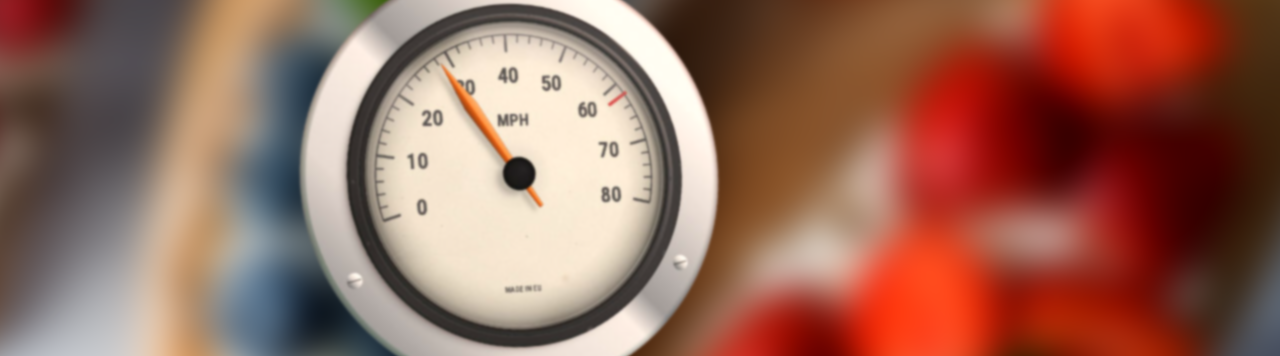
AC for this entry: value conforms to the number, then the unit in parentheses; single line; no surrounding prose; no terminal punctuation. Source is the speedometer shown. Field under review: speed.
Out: 28 (mph)
